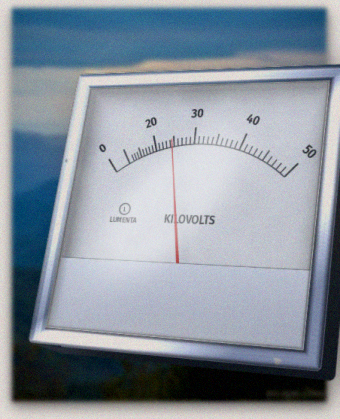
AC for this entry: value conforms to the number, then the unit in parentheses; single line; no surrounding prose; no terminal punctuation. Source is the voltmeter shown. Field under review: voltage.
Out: 25 (kV)
